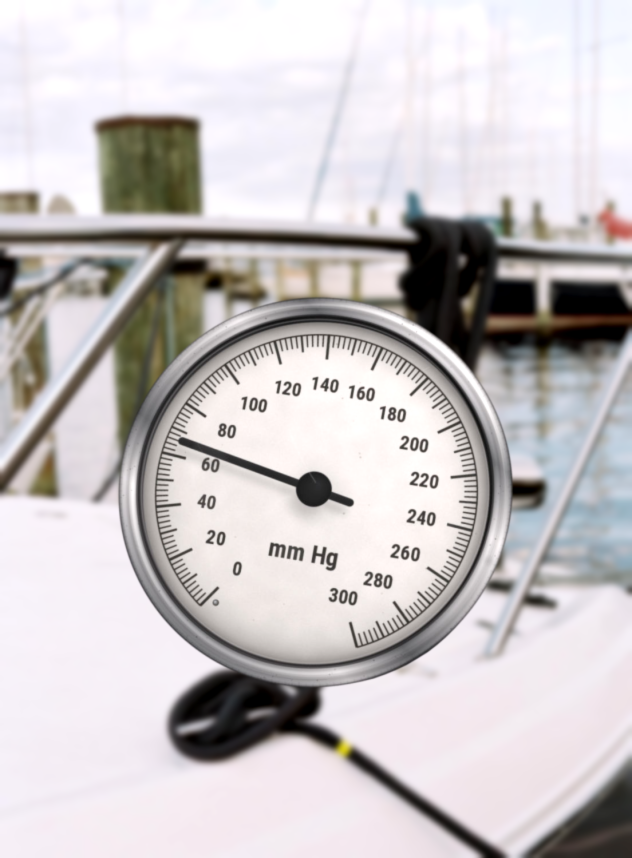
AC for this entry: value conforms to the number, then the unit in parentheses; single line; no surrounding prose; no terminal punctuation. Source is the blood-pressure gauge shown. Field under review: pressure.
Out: 66 (mmHg)
